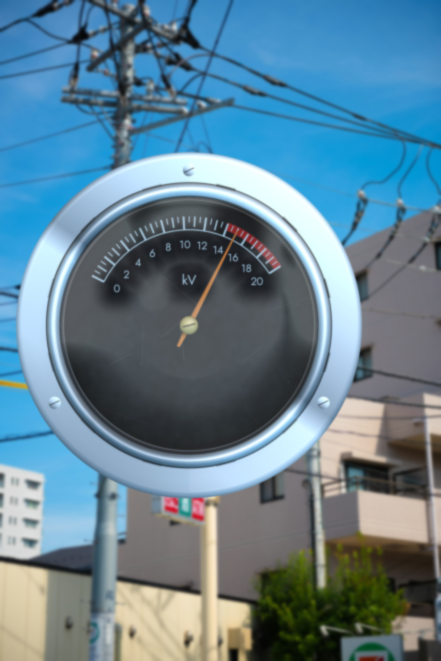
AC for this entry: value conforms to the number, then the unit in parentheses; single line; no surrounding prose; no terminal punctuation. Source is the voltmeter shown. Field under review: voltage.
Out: 15 (kV)
